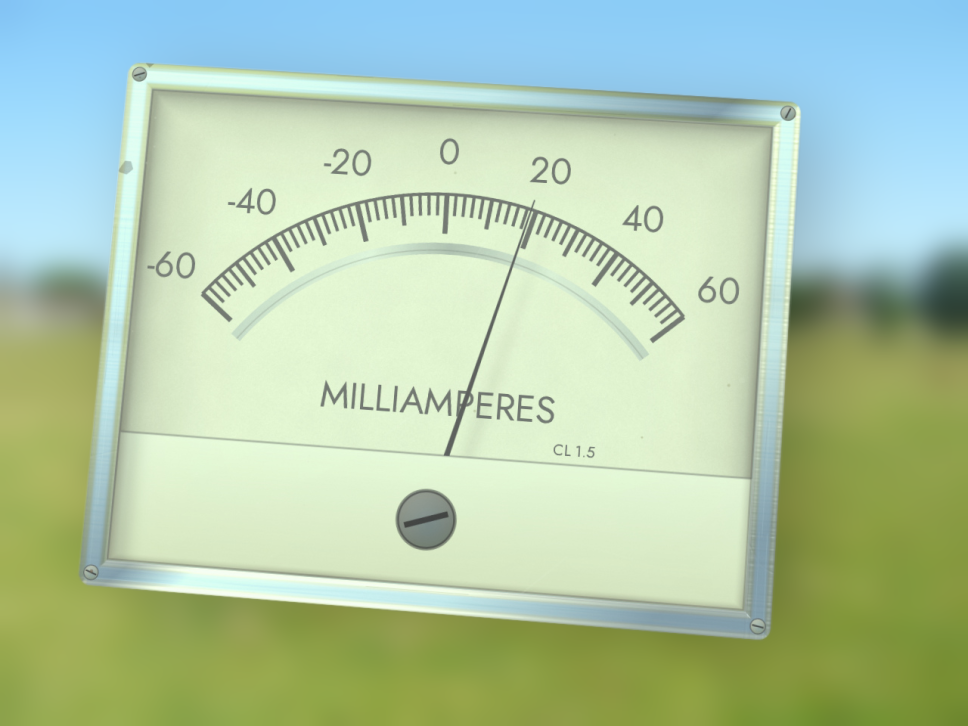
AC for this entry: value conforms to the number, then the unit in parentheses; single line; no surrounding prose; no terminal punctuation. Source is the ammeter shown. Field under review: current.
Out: 19 (mA)
